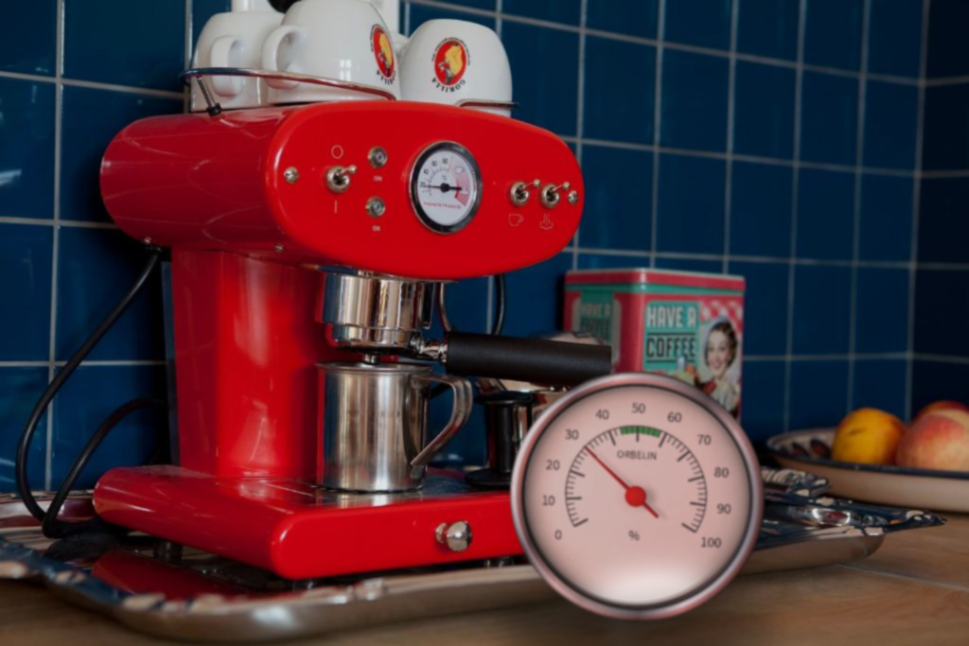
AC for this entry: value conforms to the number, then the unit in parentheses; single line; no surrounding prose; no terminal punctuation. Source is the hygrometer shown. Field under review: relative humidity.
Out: 30 (%)
